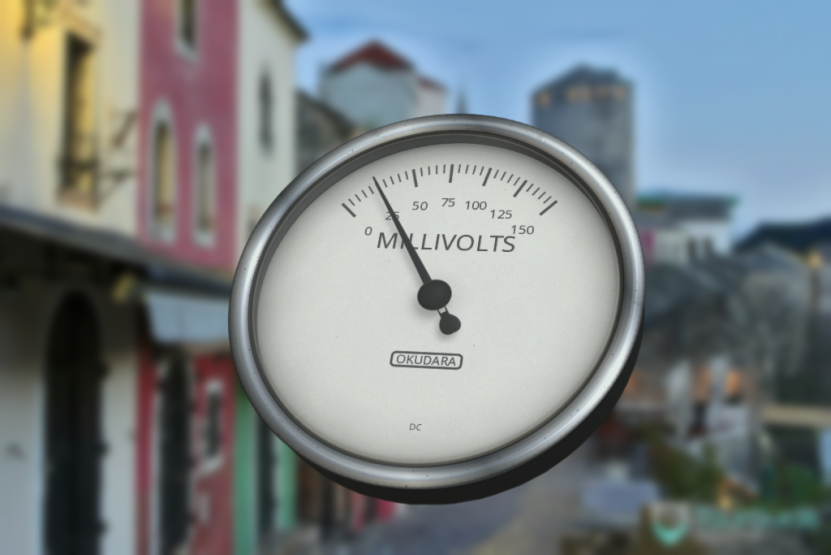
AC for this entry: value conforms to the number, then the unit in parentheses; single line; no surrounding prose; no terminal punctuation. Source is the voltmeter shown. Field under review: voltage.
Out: 25 (mV)
